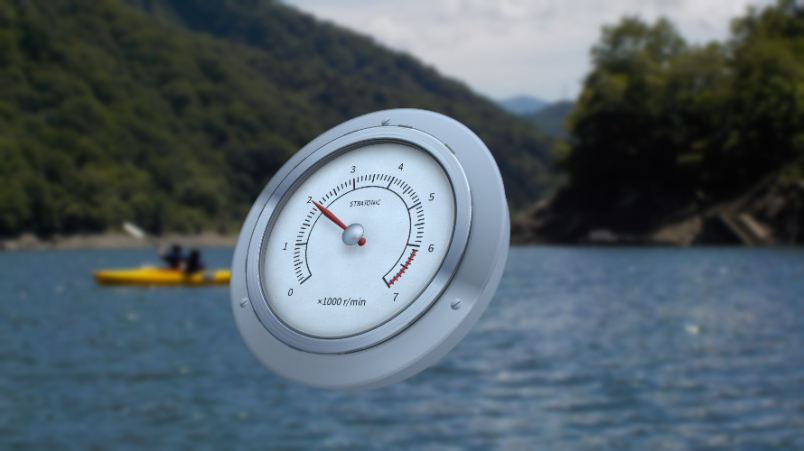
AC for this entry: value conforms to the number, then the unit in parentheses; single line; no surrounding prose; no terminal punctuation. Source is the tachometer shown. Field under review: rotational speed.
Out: 2000 (rpm)
